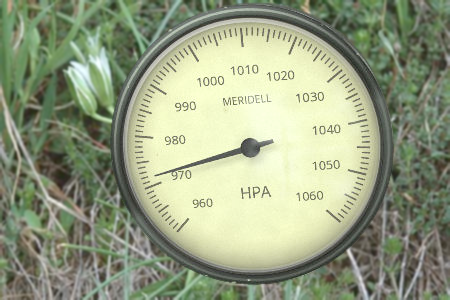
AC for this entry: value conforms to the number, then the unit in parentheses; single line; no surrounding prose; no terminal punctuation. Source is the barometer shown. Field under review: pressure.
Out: 972 (hPa)
